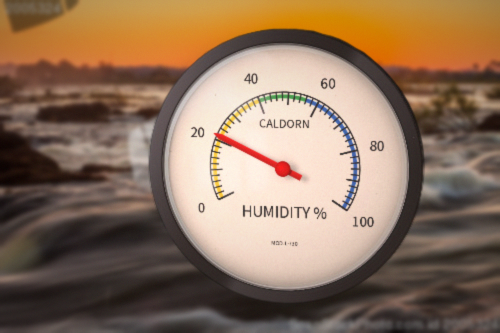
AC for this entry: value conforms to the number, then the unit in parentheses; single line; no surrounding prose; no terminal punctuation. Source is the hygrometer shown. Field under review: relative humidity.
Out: 22 (%)
